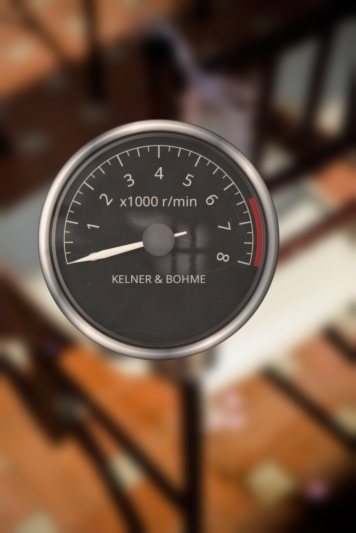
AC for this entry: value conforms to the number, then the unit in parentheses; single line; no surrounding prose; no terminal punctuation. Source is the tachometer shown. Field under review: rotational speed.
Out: 0 (rpm)
